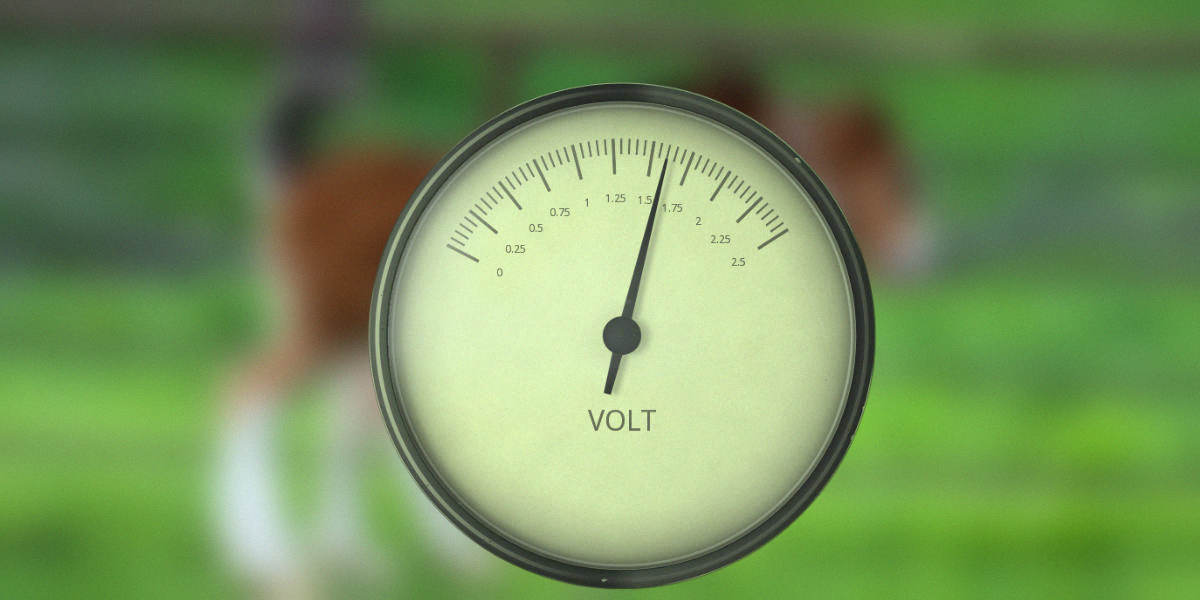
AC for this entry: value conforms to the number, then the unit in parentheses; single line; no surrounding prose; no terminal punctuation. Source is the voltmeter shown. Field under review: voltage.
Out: 1.6 (V)
